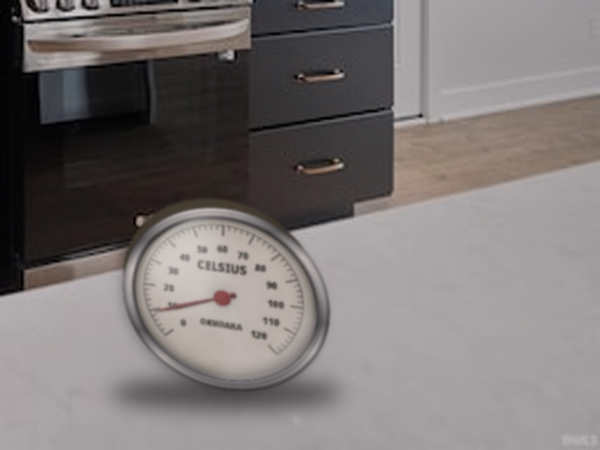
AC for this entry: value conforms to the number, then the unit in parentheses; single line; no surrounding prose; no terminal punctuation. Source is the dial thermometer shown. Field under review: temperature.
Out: 10 (°C)
